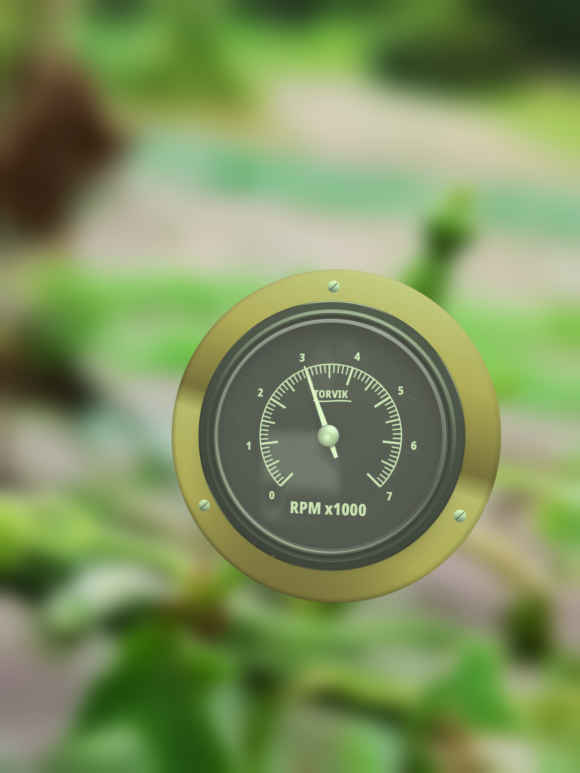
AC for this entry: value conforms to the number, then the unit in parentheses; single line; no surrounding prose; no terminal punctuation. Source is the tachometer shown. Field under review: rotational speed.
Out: 3000 (rpm)
